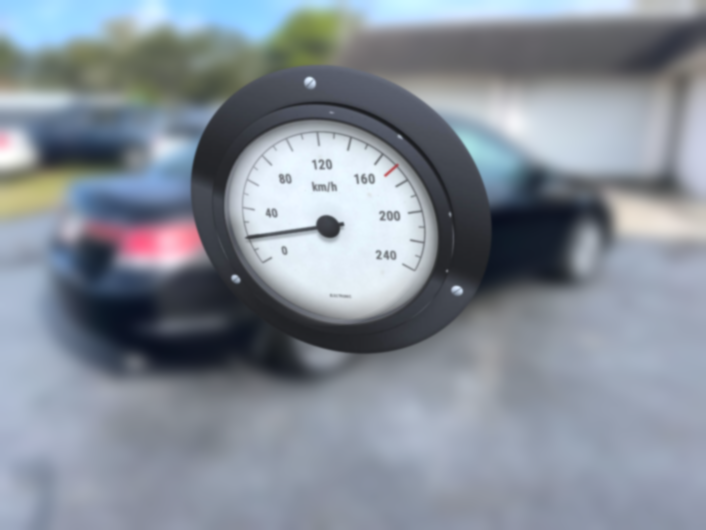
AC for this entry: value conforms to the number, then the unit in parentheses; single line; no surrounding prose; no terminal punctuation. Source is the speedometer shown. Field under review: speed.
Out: 20 (km/h)
